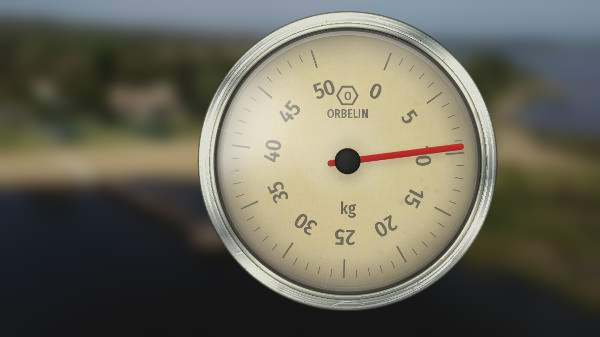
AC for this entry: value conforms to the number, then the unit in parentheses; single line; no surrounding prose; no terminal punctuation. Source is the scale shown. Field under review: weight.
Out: 9.5 (kg)
